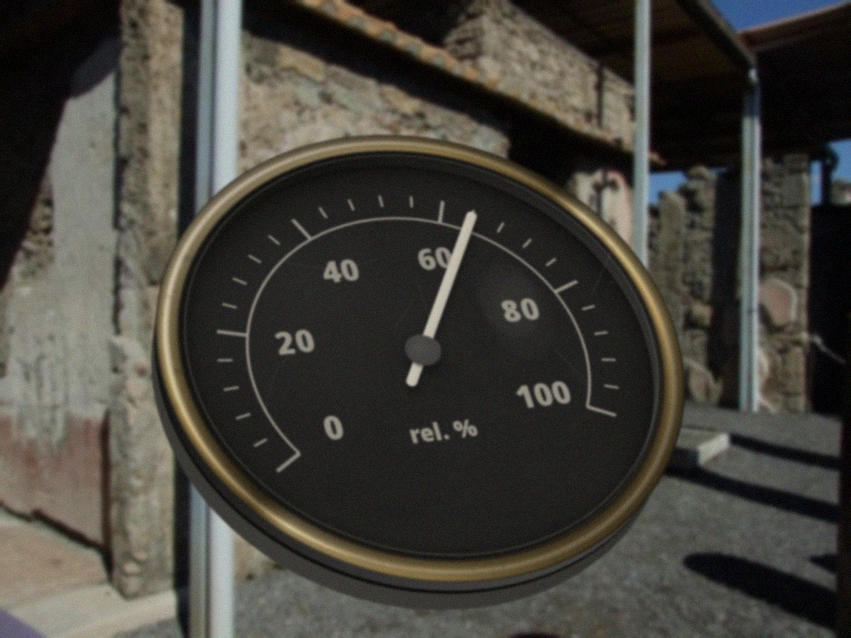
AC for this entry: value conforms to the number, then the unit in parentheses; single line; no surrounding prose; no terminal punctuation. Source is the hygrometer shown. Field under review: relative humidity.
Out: 64 (%)
